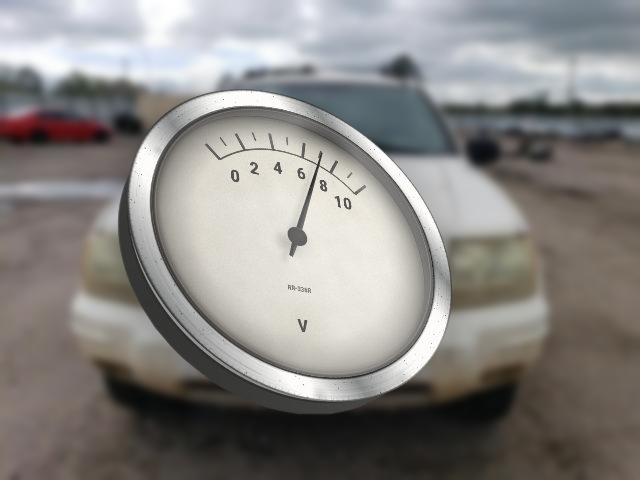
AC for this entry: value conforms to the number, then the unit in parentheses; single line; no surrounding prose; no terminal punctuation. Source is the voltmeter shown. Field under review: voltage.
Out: 7 (V)
